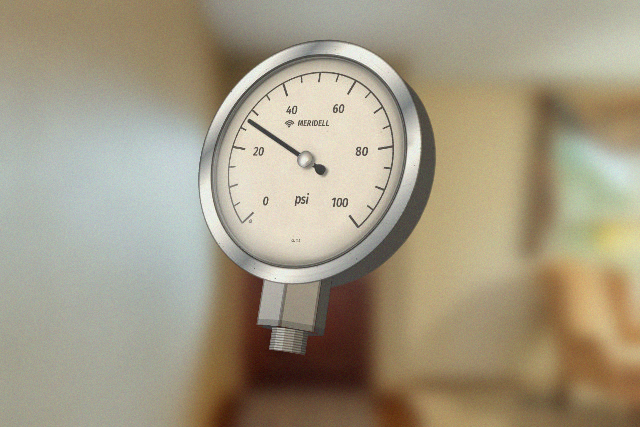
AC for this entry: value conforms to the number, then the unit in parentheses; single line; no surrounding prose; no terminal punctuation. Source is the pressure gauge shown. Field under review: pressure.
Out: 27.5 (psi)
